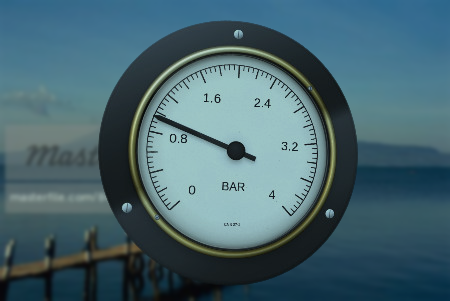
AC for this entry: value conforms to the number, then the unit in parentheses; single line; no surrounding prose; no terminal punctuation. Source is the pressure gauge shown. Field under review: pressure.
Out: 0.95 (bar)
